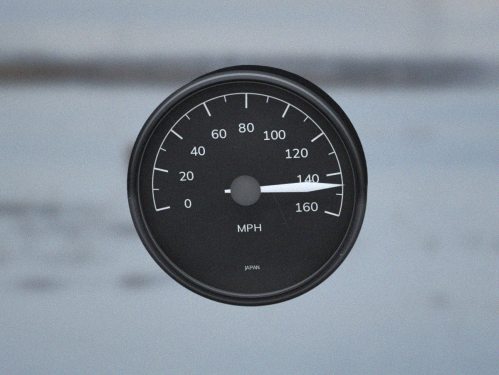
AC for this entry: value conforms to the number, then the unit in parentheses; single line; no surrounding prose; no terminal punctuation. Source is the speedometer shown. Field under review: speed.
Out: 145 (mph)
